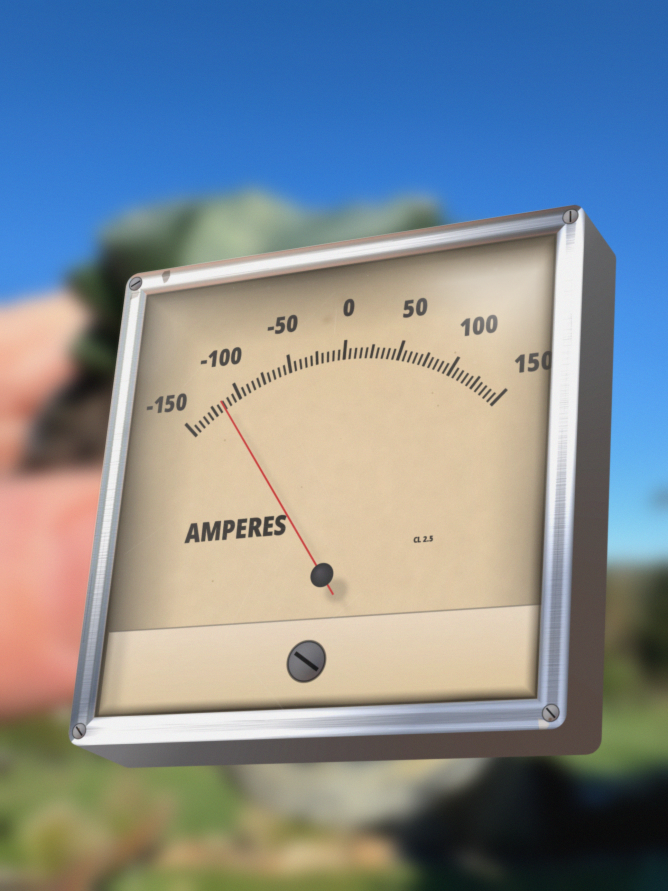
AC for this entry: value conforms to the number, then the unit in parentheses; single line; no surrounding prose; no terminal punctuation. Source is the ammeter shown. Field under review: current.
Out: -115 (A)
